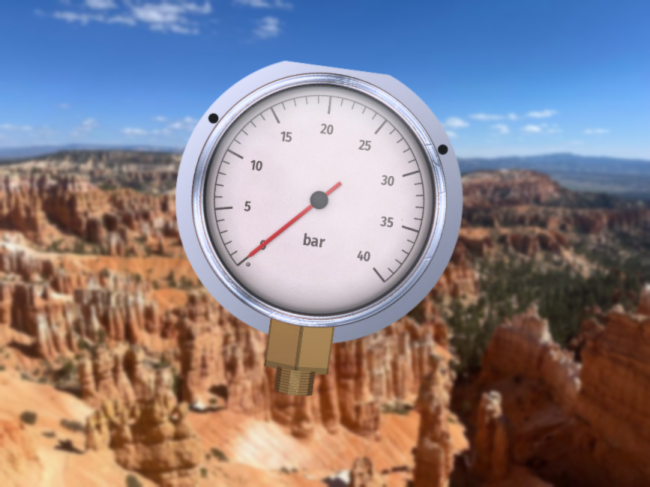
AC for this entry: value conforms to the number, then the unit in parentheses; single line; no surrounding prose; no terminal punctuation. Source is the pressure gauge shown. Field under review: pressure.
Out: 0 (bar)
